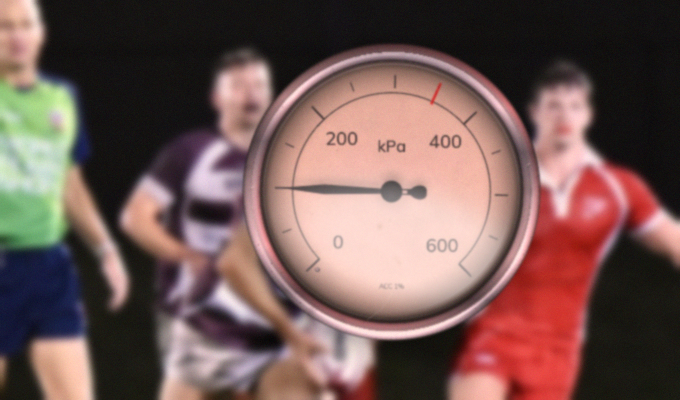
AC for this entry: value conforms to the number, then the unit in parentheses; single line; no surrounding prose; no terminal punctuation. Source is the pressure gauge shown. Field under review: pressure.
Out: 100 (kPa)
